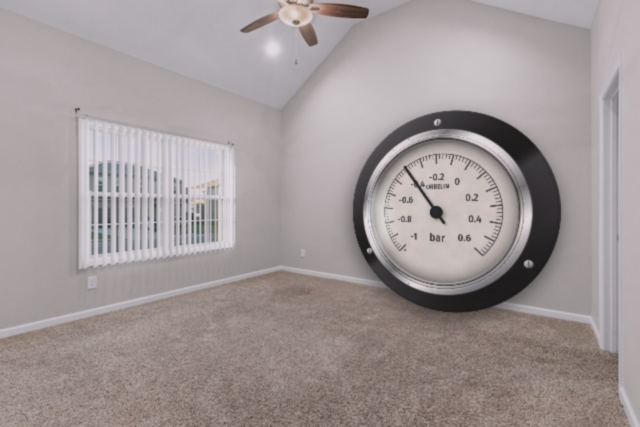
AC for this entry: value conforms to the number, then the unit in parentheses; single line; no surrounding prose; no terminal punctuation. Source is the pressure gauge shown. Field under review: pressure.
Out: -0.4 (bar)
